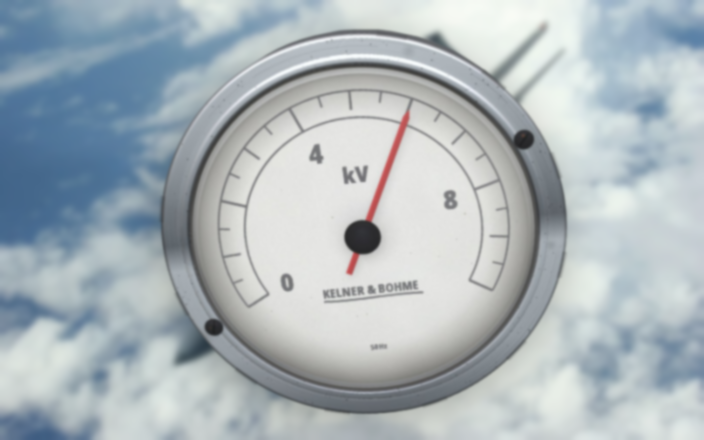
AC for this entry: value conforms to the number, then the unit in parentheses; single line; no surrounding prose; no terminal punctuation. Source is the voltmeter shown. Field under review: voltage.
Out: 6 (kV)
